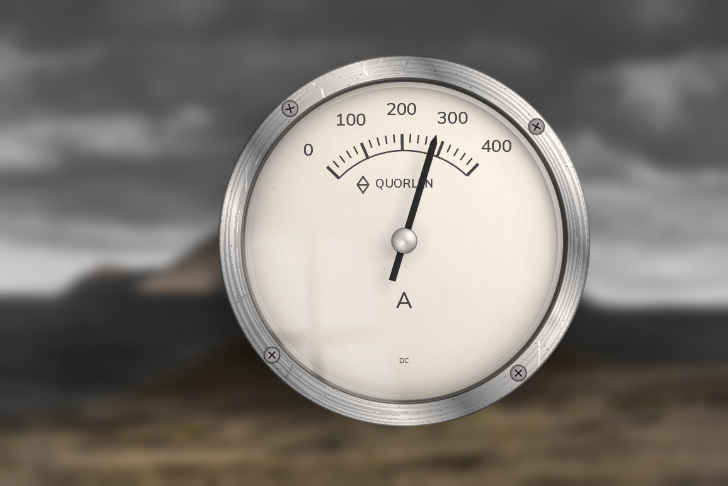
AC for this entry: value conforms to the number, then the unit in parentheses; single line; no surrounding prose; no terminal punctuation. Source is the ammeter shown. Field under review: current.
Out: 280 (A)
